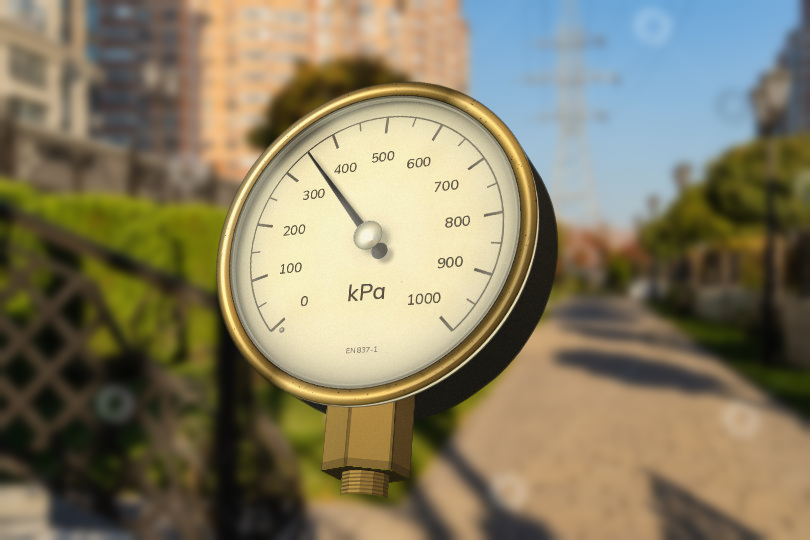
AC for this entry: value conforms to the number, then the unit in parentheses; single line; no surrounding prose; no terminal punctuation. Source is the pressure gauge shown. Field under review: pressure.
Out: 350 (kPa)
